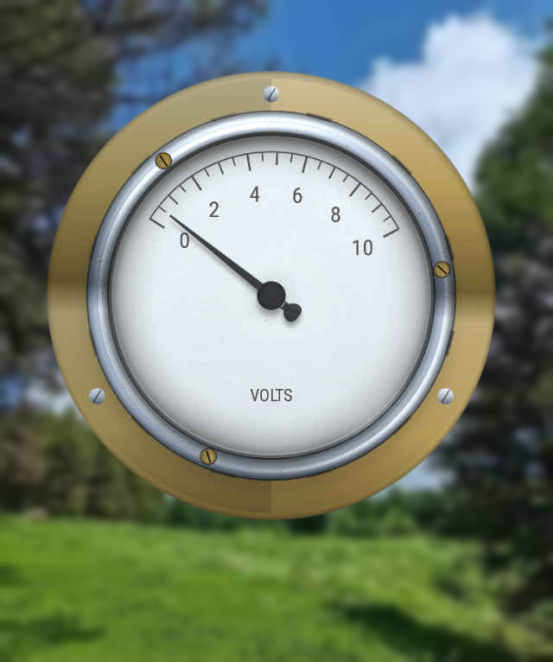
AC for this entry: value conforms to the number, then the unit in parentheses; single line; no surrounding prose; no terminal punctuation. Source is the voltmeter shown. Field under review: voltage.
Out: 0.5 (V)
